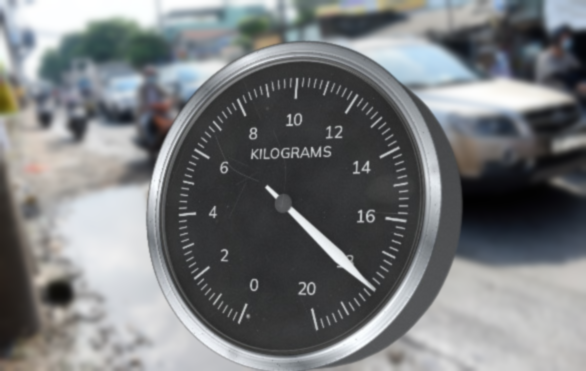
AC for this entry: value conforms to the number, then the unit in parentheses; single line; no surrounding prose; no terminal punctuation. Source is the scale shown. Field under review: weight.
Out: 18 (kg)
